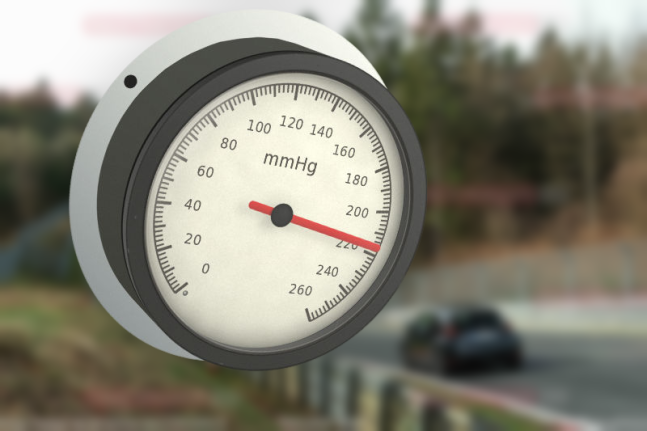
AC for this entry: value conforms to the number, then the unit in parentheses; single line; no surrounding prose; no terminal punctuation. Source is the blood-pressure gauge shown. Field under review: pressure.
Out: 216 (mmHg)
